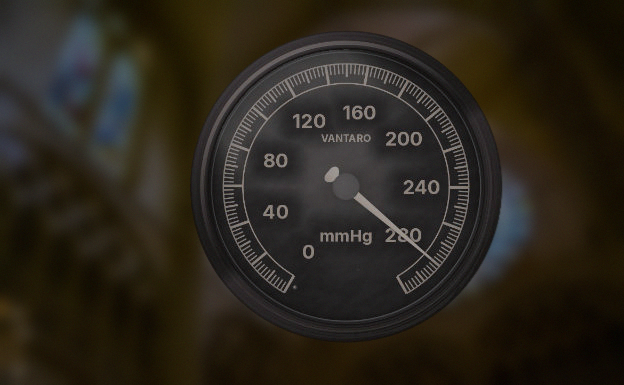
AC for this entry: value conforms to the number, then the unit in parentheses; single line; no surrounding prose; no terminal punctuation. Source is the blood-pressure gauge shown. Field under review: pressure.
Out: 280 (mmHg)
